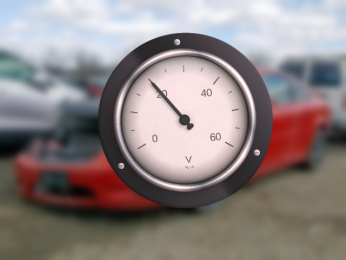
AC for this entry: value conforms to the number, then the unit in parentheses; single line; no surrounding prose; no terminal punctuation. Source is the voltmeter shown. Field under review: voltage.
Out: 20 (V)
